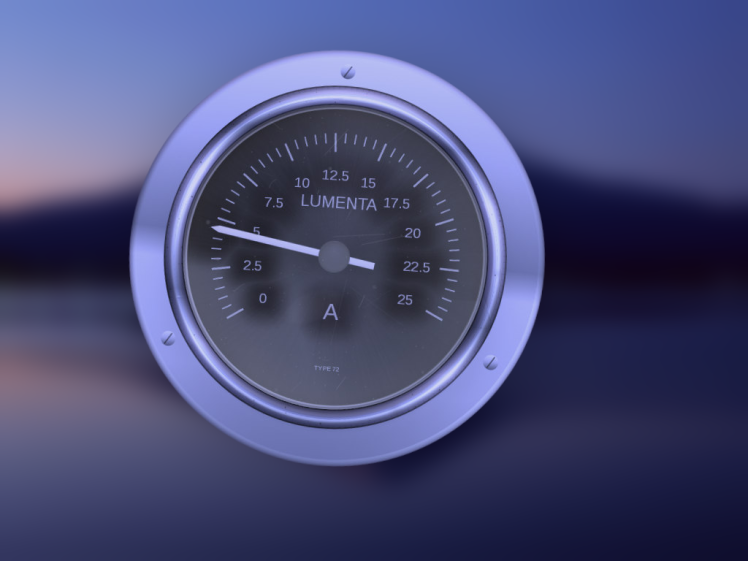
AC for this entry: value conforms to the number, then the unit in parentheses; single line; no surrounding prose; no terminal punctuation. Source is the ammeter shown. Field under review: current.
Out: 4.5 (A)
